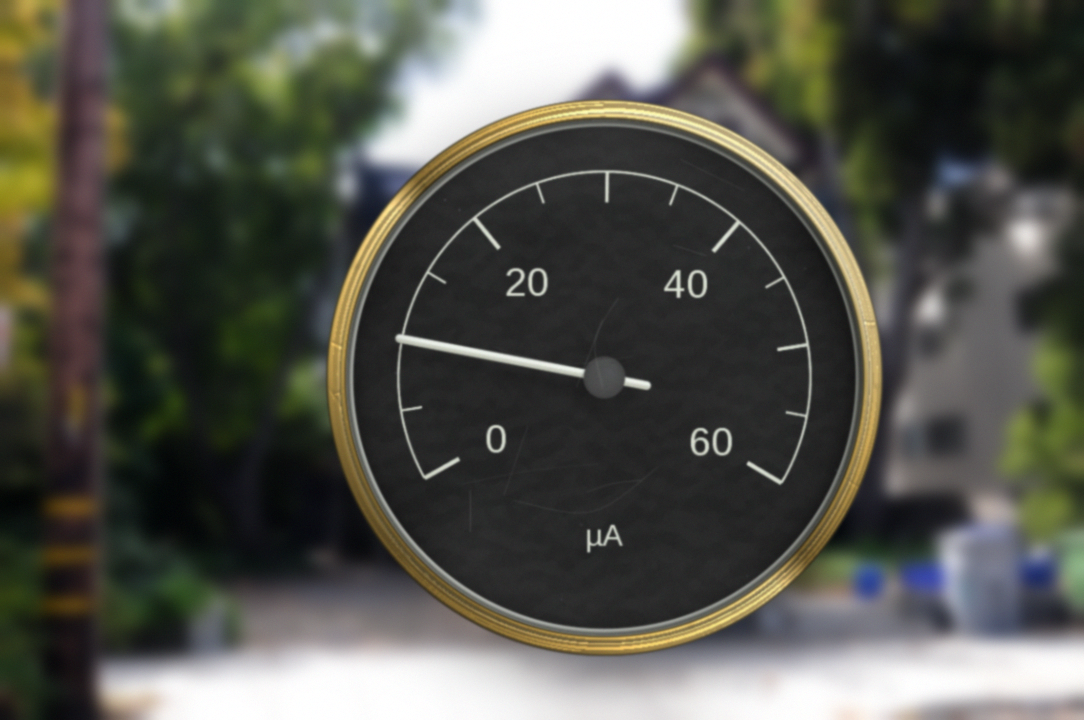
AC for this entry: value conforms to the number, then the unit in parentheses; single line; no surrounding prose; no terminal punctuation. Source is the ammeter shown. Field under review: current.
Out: 10 (µA)
